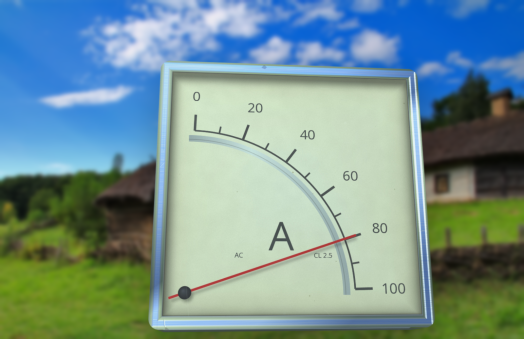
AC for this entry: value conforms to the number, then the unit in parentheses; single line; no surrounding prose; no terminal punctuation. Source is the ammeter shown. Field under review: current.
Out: 80 (A)
